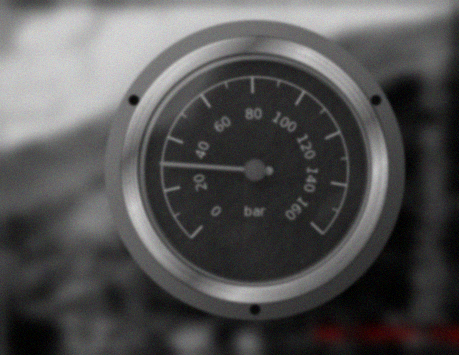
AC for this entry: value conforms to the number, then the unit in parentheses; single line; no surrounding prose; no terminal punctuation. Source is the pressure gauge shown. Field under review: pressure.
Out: 30 (bar)
